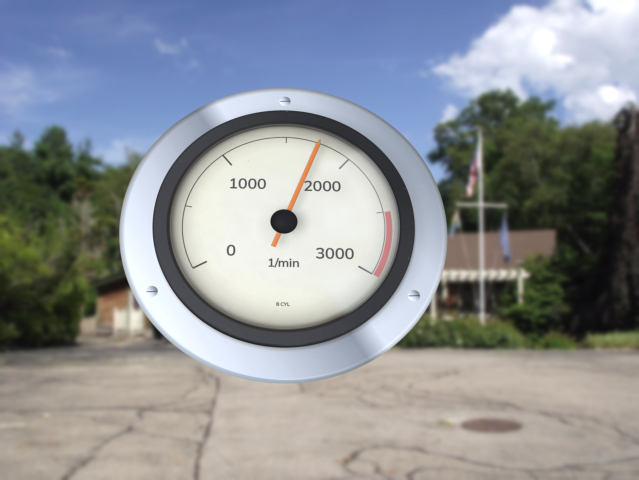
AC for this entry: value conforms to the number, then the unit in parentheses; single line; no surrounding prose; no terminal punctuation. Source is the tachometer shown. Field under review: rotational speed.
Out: 1750 (rpm)
